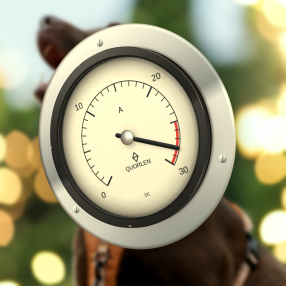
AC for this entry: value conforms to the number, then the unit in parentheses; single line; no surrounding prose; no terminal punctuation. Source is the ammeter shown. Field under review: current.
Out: 28 (A)
